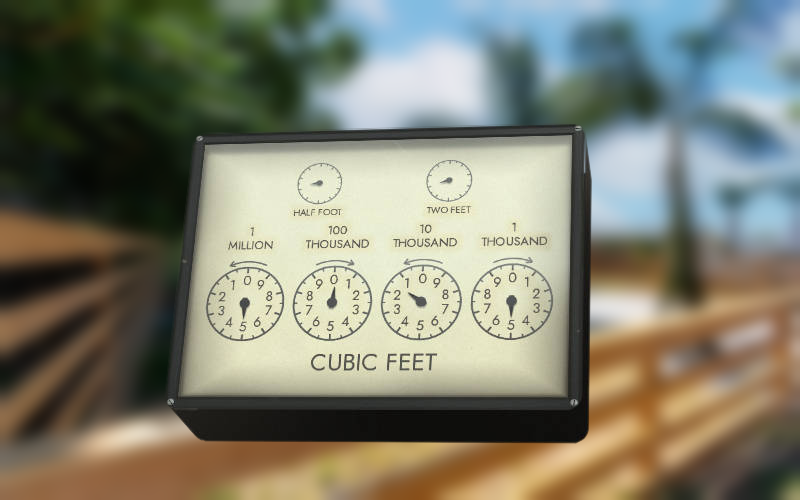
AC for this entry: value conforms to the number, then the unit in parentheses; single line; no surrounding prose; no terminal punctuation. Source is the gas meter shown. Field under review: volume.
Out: 501500 (ft³)
